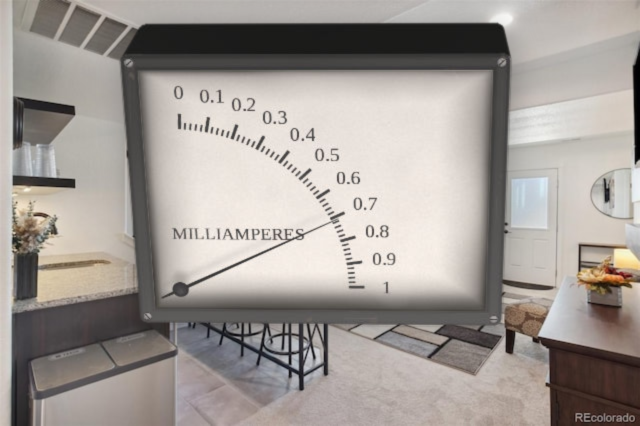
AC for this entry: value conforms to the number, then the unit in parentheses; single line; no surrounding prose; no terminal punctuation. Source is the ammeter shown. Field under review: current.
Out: 0.7 (mA)
